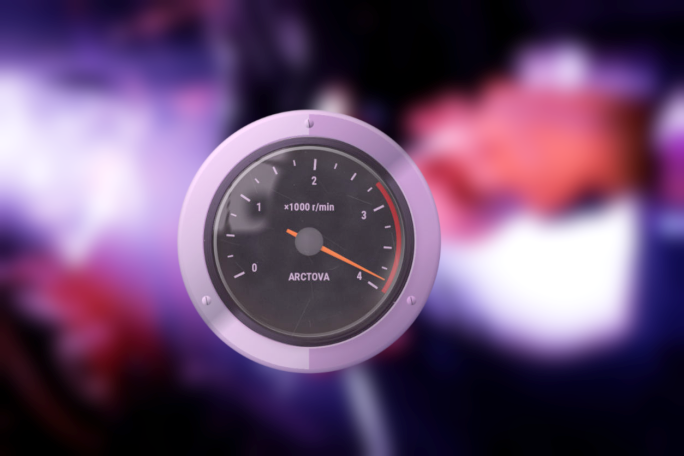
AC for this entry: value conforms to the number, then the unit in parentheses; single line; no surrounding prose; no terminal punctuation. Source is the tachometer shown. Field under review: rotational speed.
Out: 3875 (rpm)
